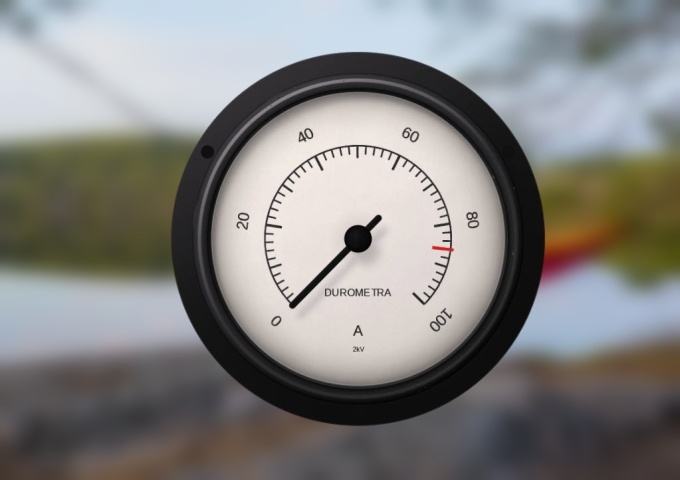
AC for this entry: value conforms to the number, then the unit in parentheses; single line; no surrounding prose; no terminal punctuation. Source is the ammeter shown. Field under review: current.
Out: 0 (A)
